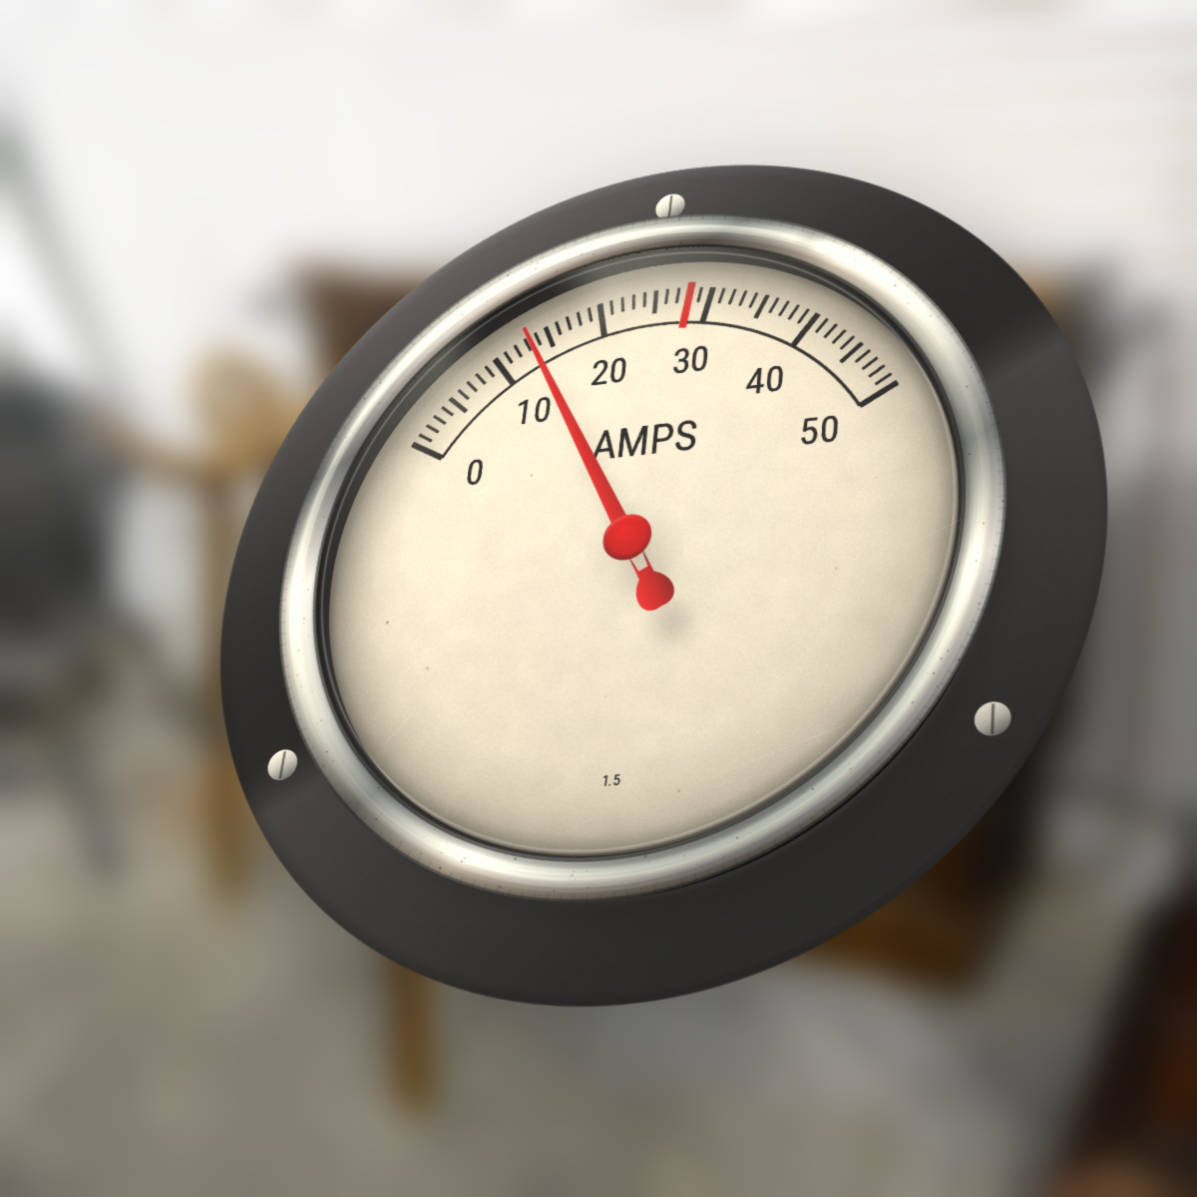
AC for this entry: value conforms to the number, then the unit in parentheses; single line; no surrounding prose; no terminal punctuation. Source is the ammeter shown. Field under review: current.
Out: 13.5 (A)
